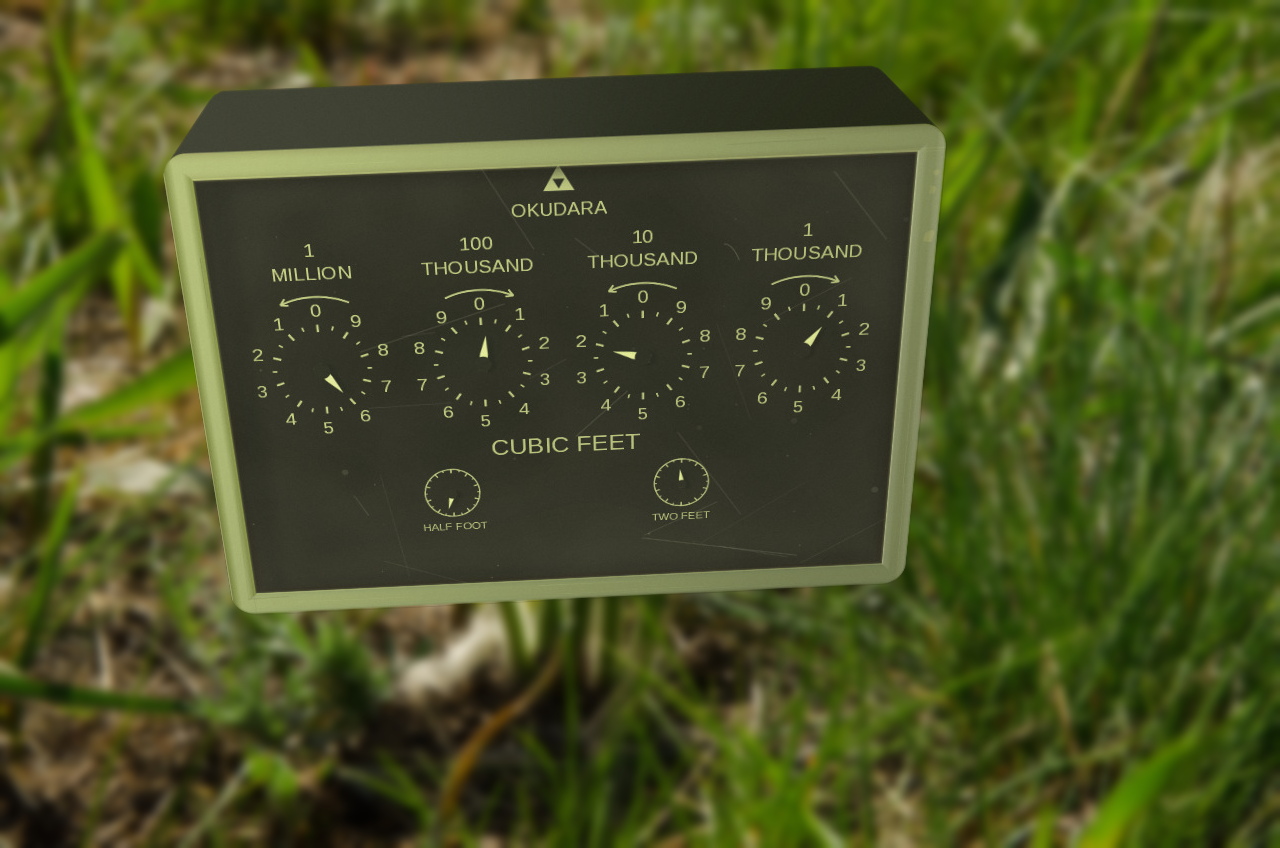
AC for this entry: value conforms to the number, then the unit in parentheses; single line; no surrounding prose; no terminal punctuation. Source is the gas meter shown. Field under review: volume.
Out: 602100 (ft³)
